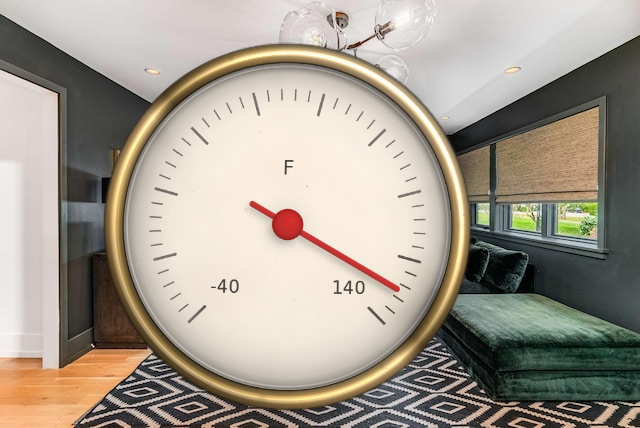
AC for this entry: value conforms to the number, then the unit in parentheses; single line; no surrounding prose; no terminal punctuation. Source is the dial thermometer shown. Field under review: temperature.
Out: 130 (°F)
